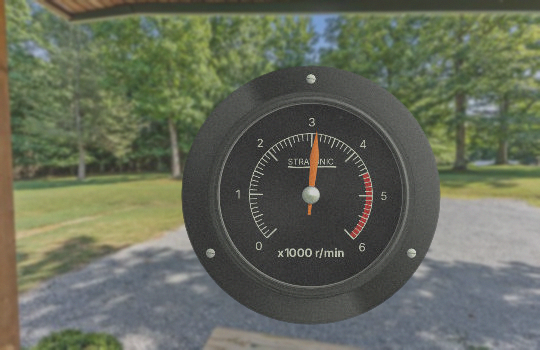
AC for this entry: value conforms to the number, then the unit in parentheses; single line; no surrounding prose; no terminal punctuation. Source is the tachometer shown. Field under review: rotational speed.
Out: 3100 (rpm)
